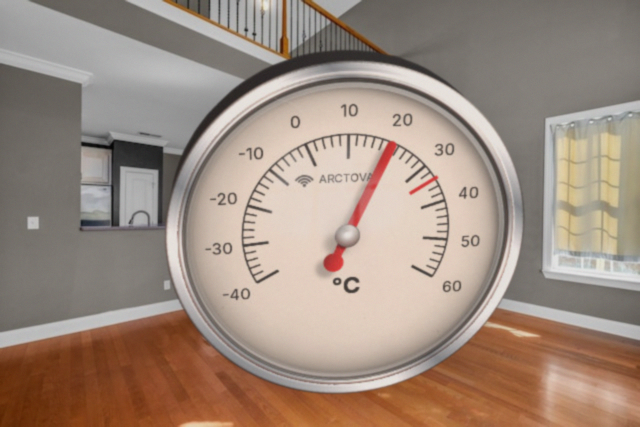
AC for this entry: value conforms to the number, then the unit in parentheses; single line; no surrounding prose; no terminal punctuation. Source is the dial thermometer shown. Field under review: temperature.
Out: 20 (°C)
